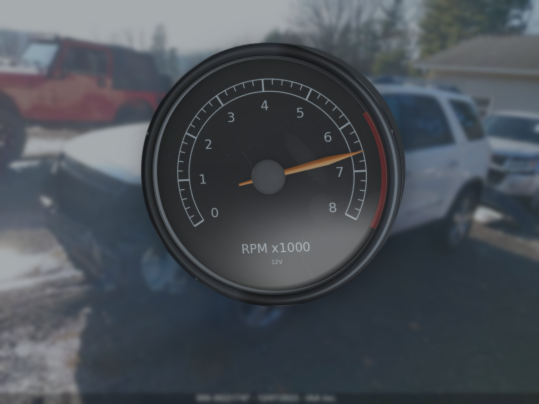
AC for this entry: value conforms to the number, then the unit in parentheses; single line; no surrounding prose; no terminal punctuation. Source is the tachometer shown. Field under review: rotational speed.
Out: 6600 (rpm)
